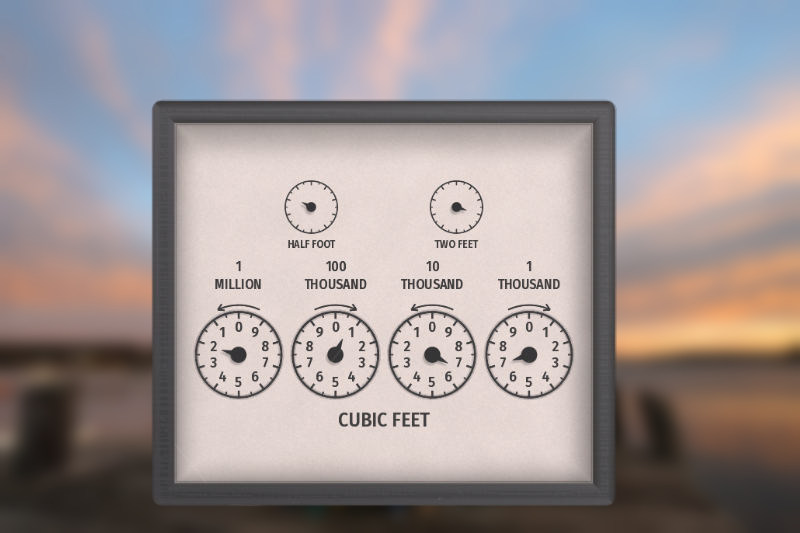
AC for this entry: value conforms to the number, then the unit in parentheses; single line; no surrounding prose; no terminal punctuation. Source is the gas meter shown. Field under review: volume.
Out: 206700 (ft³)
